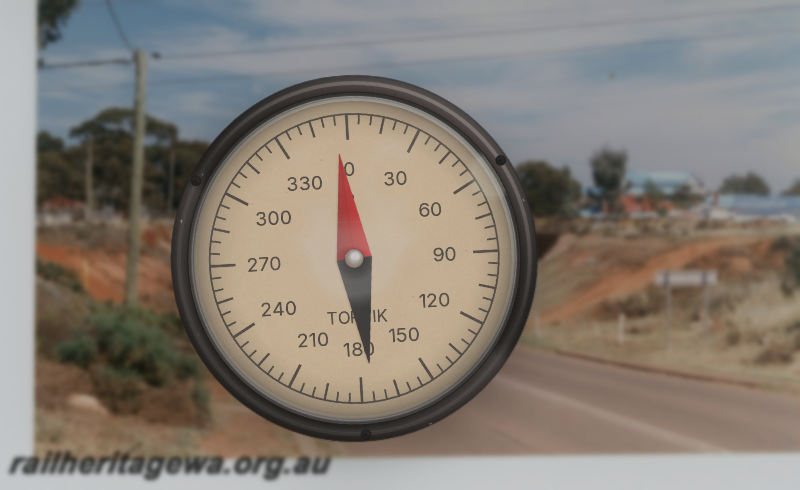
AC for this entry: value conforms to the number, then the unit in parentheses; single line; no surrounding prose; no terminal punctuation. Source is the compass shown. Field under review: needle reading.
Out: 355 (°)
